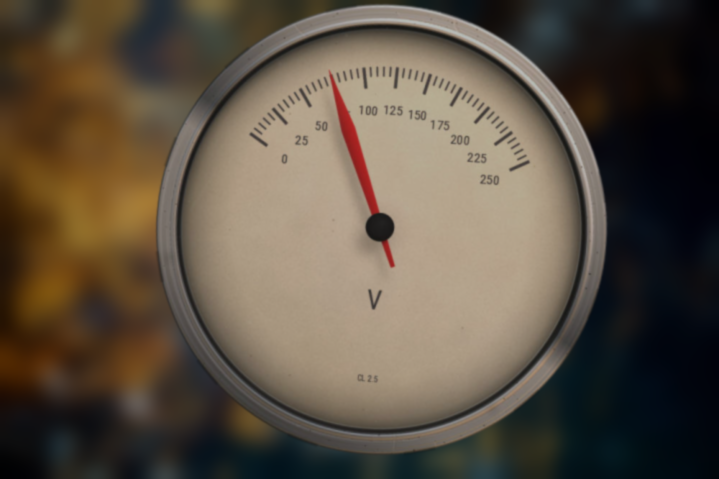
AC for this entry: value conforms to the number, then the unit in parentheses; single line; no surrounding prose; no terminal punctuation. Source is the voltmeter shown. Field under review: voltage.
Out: 75 (V)
